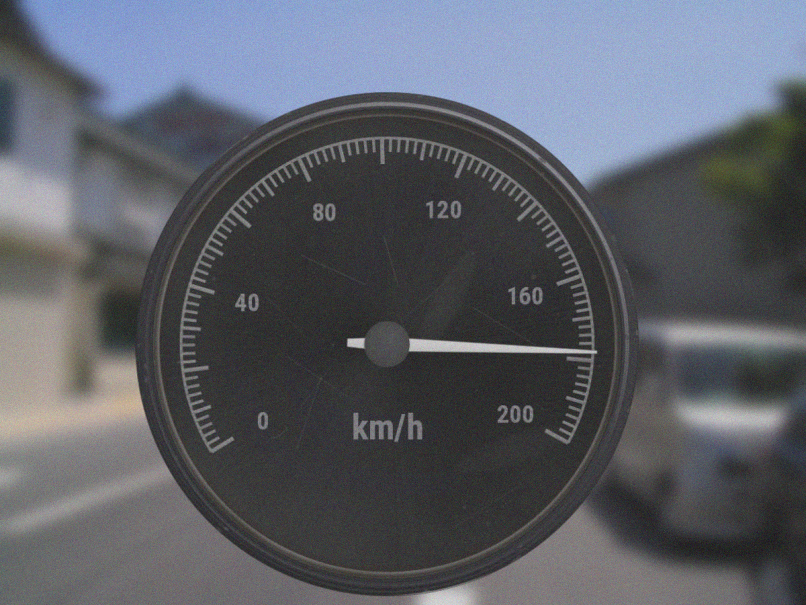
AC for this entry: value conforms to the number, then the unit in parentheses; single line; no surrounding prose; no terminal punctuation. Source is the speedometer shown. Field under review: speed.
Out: 178 (km/h)
